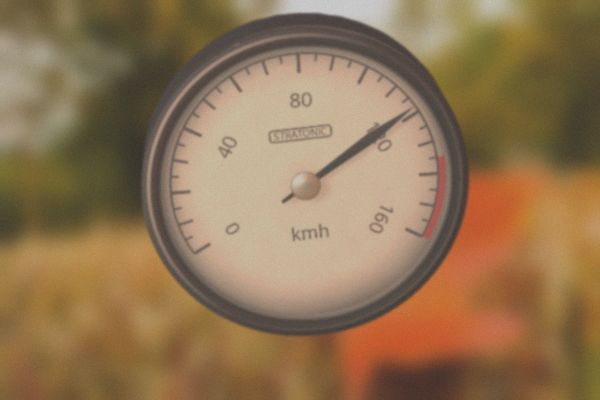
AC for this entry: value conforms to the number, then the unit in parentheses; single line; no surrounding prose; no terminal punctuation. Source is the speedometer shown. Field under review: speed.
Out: 117.5 (km/h)
